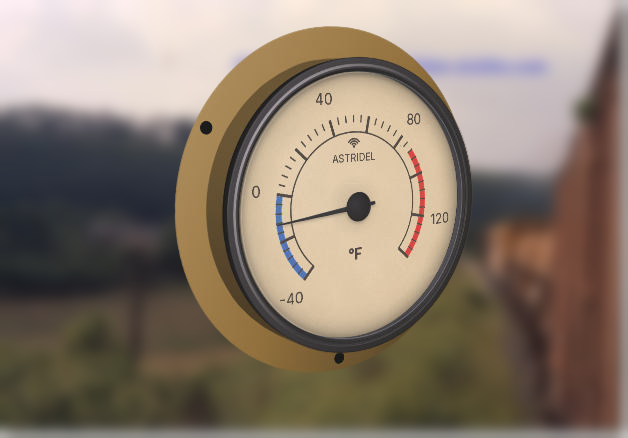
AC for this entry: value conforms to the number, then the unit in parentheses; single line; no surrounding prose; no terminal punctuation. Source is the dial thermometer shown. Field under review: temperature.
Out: -12 (°F)
